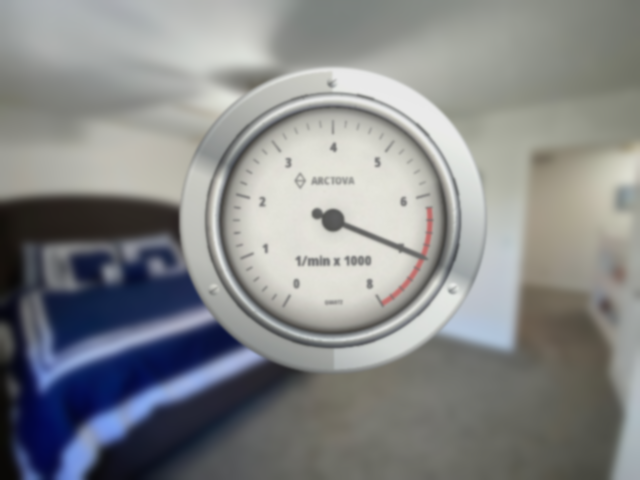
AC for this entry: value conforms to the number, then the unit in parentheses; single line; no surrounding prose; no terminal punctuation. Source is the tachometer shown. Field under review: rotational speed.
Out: 7000 (rpm)
